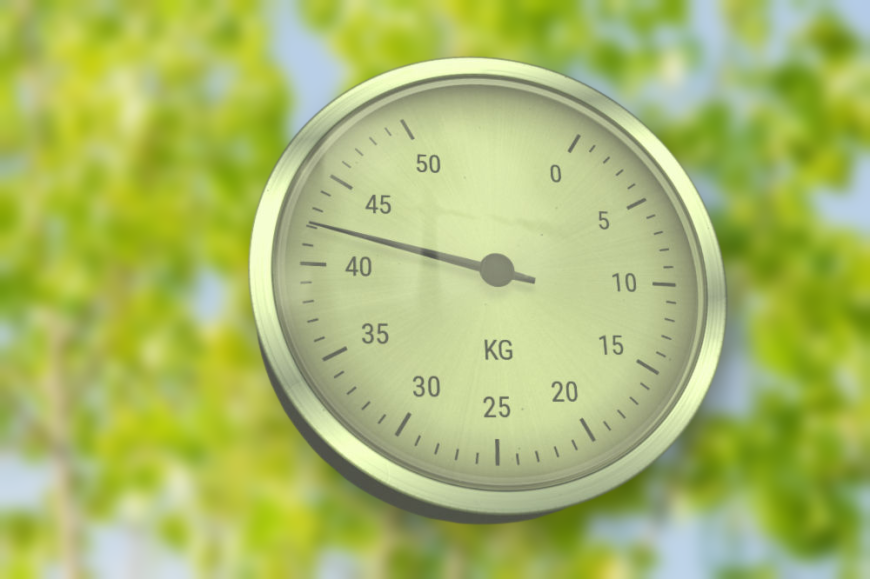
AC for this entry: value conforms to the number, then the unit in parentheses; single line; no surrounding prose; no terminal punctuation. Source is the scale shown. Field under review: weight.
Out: 42 (kg)
